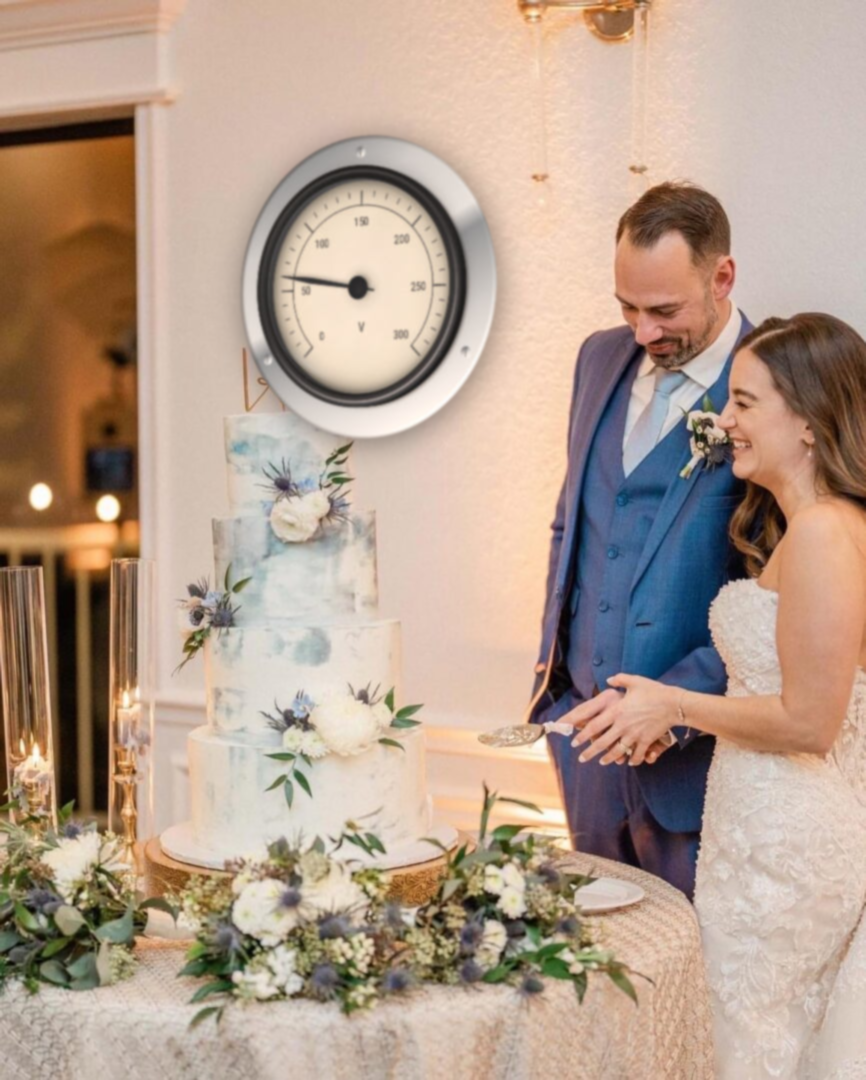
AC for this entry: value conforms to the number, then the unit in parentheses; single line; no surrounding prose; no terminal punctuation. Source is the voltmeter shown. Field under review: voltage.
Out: 60 (V)
